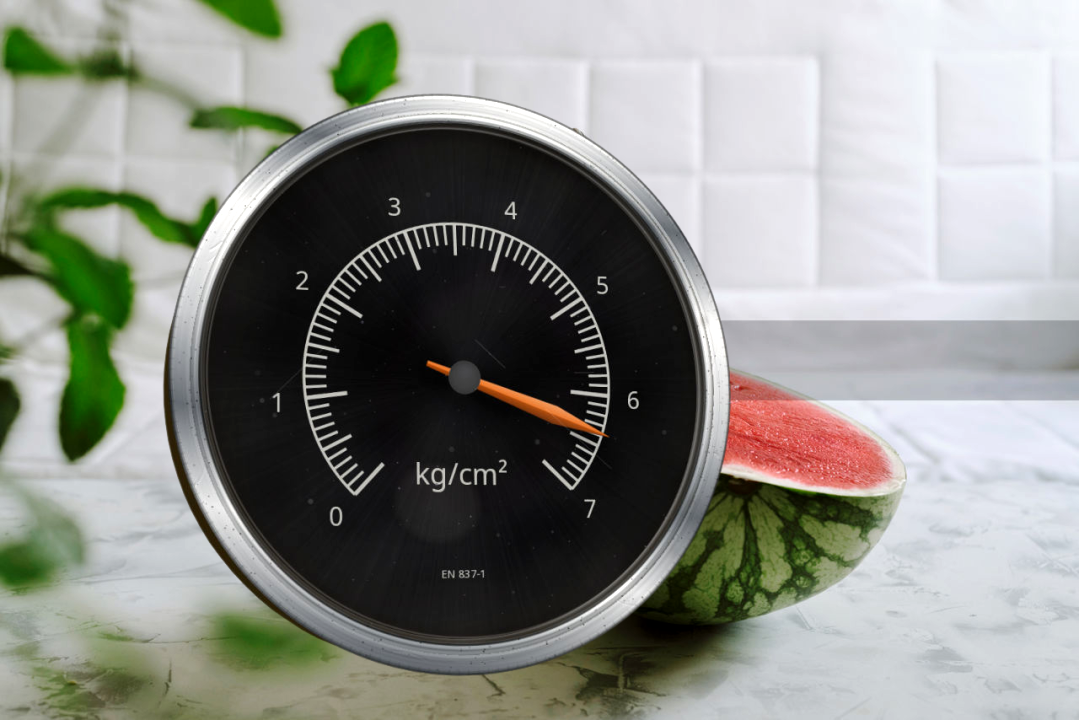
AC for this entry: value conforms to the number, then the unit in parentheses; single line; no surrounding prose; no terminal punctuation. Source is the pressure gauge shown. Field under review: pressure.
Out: 6.4 (kg/cm²)
